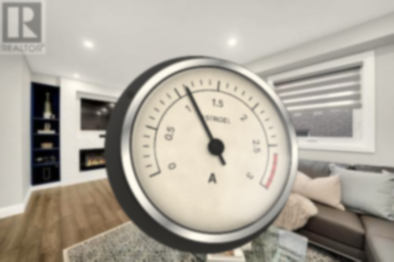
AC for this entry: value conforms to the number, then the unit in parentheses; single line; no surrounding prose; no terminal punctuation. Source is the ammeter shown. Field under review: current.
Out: 1.1 (A)
